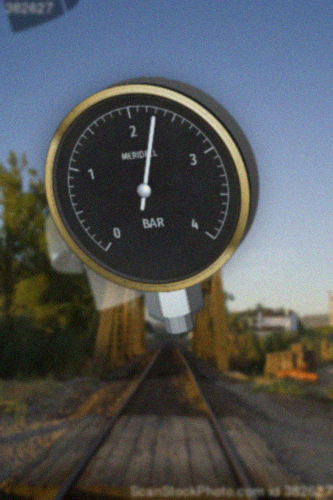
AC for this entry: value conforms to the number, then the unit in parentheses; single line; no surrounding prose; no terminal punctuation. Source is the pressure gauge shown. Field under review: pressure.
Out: 2.3 (bar)
